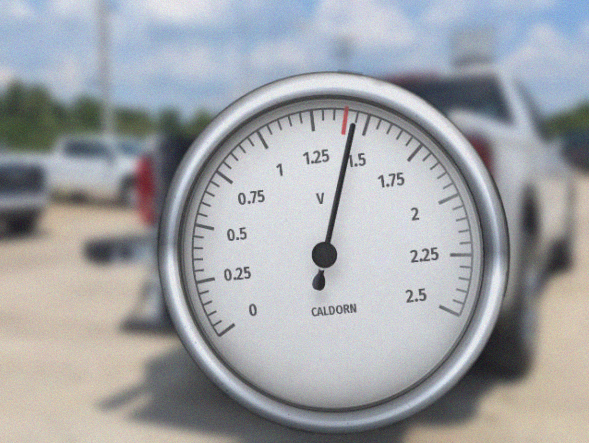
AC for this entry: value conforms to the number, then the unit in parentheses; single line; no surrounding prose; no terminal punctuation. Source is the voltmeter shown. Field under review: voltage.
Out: 1.45 (V)
